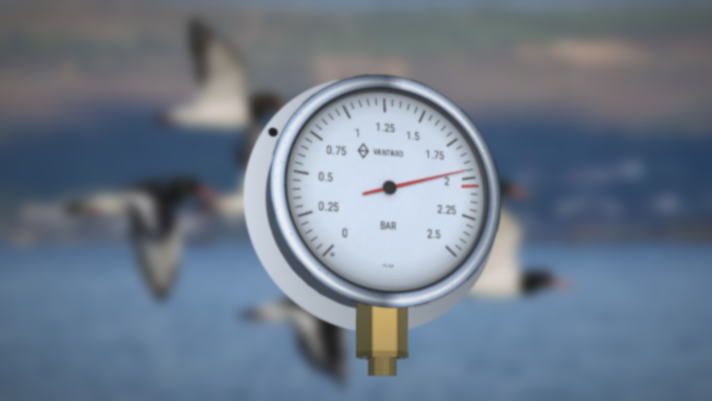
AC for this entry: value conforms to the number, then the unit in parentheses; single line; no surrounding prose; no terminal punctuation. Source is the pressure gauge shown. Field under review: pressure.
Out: 1.95 (bar)
